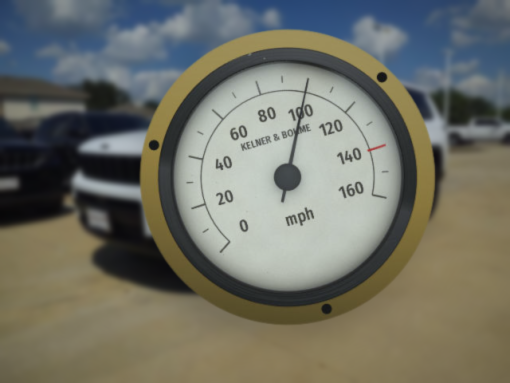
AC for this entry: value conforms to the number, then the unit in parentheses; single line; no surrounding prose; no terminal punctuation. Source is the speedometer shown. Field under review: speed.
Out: 100 (mph)
